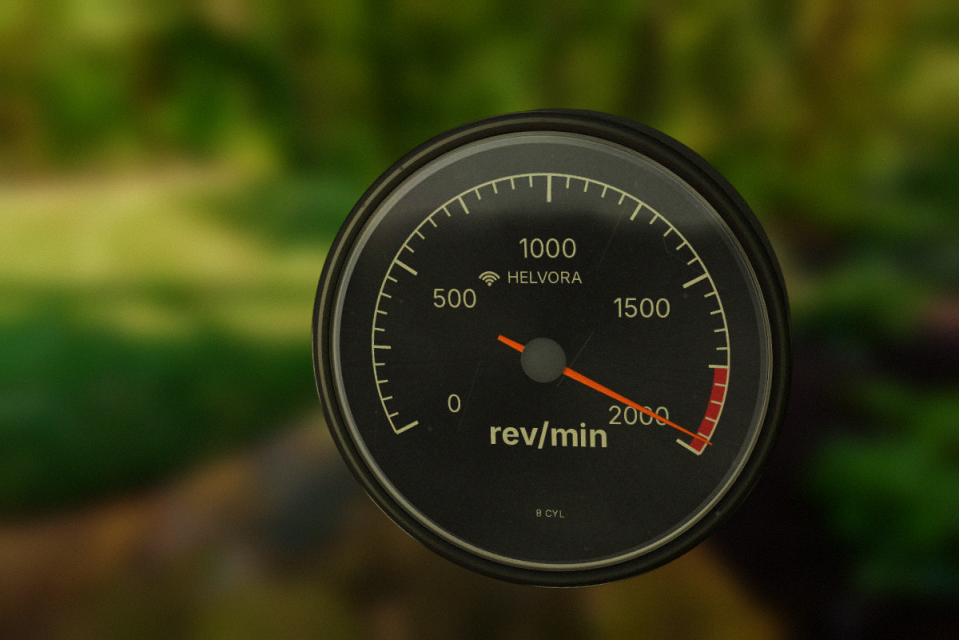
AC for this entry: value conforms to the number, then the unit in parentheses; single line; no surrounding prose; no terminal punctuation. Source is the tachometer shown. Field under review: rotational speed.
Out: 1950 (rpm)
